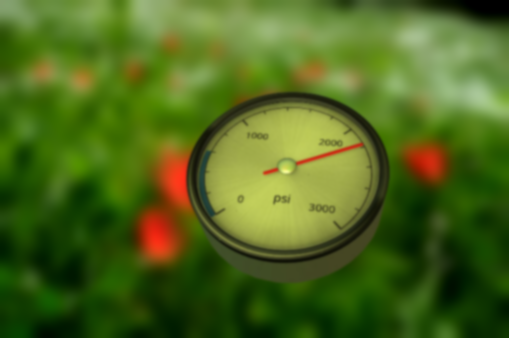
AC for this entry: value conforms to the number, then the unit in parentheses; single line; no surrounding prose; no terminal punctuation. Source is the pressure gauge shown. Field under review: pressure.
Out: 2200 (psi)
